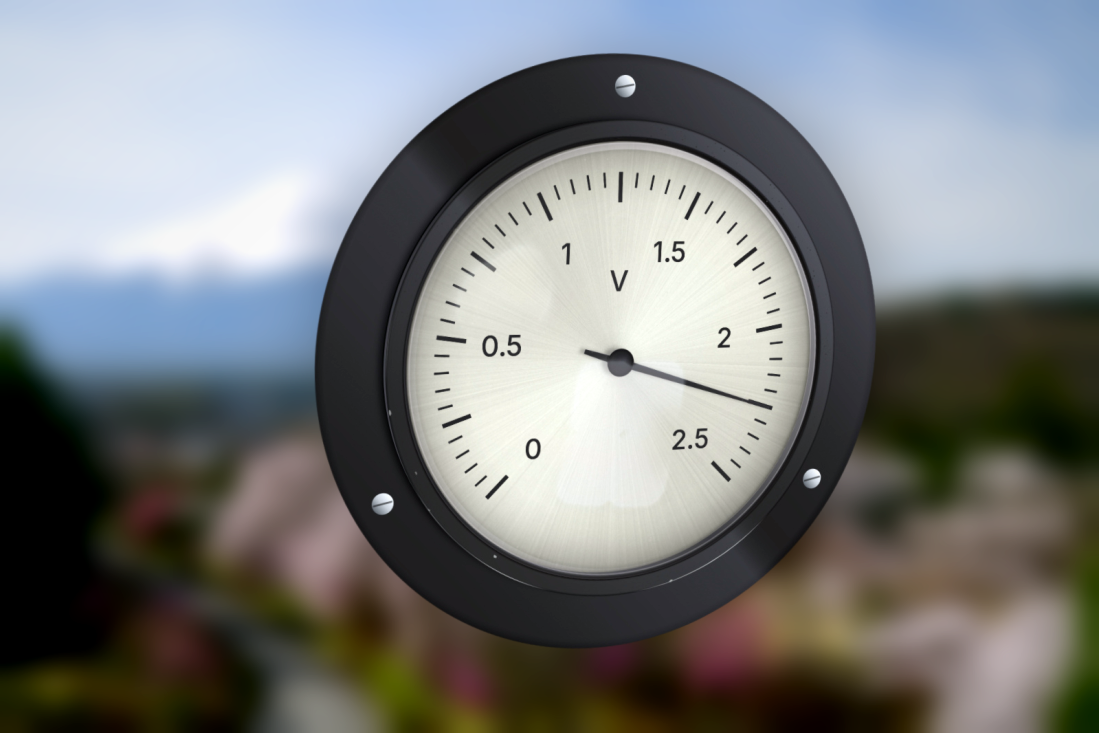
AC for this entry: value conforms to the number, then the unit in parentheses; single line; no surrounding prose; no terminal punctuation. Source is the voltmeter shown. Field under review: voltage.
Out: 2.25 (V)
